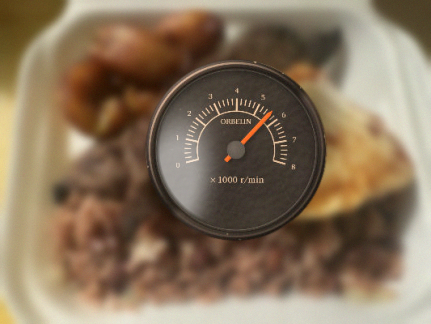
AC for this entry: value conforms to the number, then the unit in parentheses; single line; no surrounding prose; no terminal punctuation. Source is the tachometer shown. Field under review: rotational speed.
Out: 5600 (rpm)
